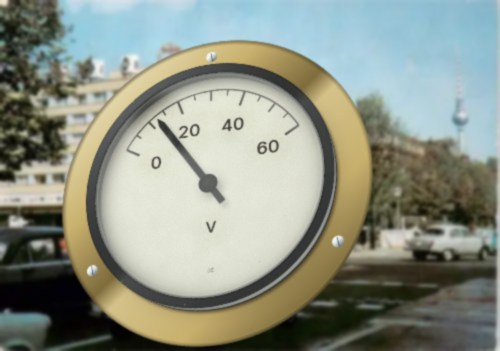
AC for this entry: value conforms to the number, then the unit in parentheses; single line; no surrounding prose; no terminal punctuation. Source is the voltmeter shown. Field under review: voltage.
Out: 12.5 (V)
